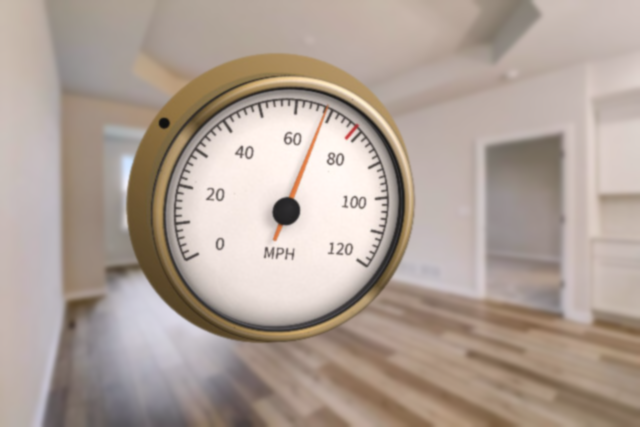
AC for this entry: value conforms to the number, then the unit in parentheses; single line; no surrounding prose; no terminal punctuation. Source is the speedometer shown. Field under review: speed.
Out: 68 (mph)
